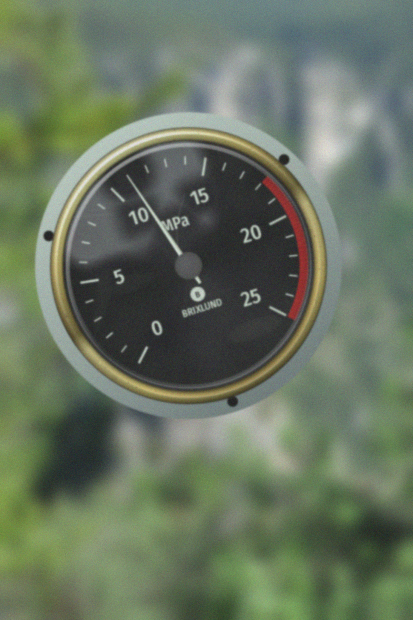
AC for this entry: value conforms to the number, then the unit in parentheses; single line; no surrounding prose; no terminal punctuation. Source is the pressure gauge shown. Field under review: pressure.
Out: 11 (MPa)
